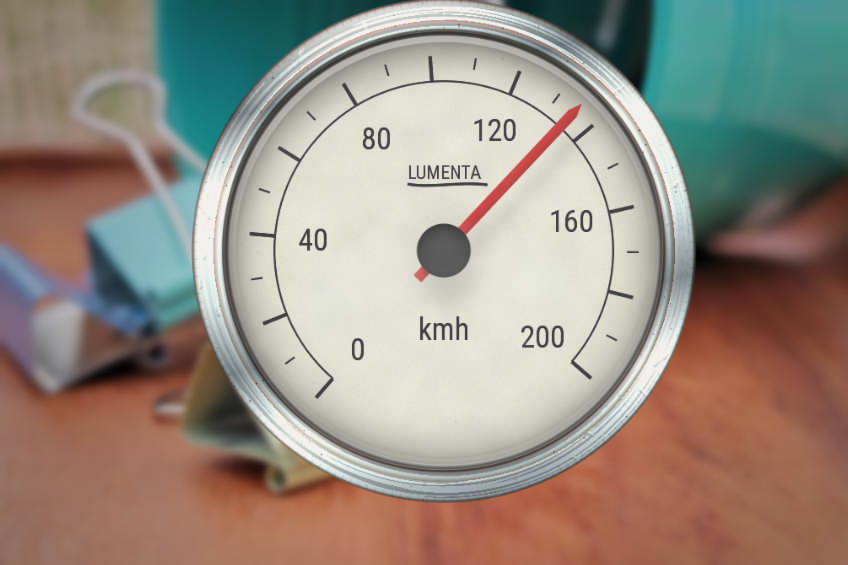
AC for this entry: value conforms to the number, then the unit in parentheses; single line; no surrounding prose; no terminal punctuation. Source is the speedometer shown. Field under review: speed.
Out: 135 (km/h)
